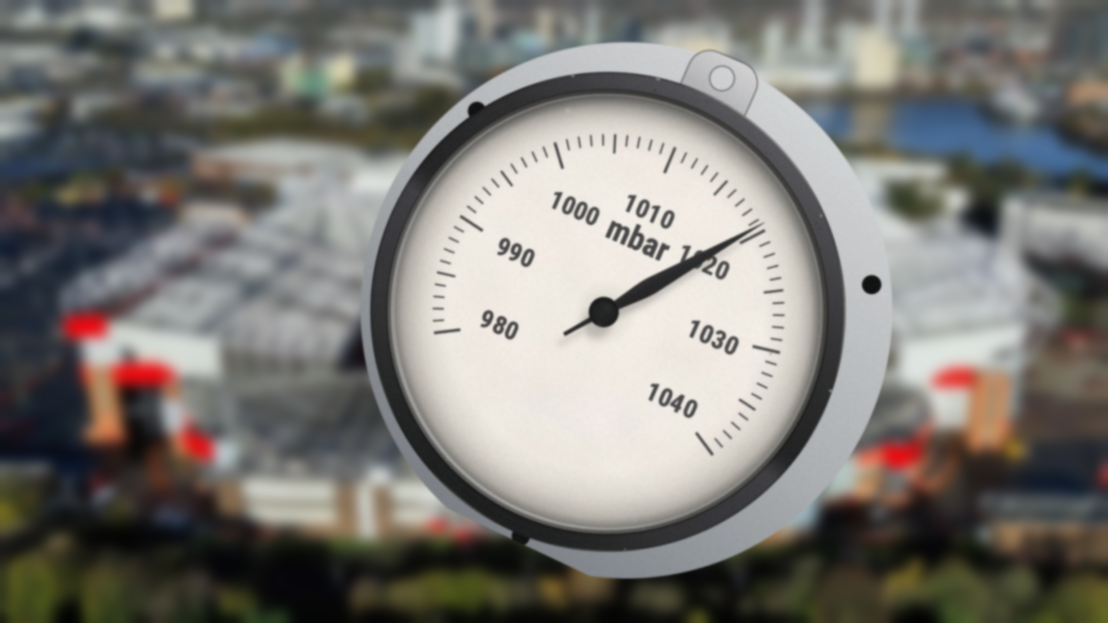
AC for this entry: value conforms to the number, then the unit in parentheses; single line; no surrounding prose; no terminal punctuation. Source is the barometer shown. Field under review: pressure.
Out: 1019.5 (mbar)
